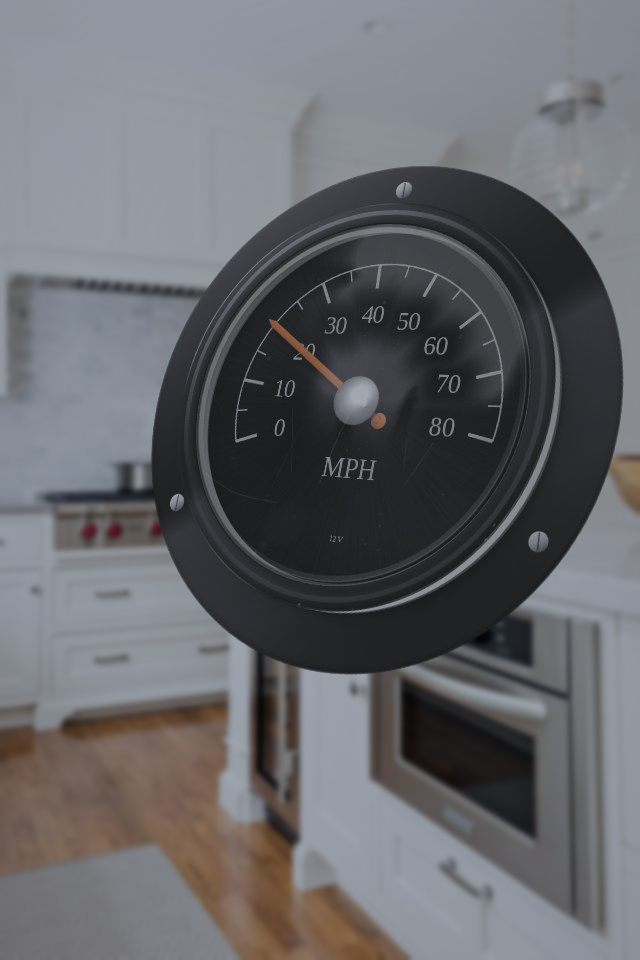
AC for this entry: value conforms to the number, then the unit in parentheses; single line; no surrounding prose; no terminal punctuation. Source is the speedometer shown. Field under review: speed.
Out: 20 (mph)
